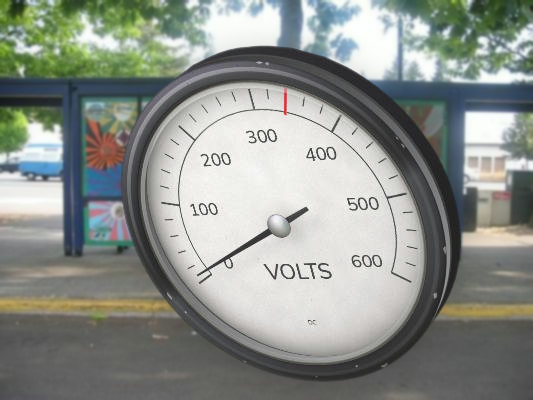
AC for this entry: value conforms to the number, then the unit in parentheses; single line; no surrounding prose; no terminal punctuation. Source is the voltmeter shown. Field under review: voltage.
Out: 10 (V)
